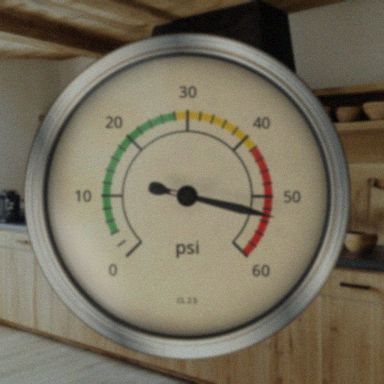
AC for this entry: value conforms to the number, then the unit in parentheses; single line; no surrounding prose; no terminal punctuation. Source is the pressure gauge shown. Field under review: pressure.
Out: 53 (psi)
